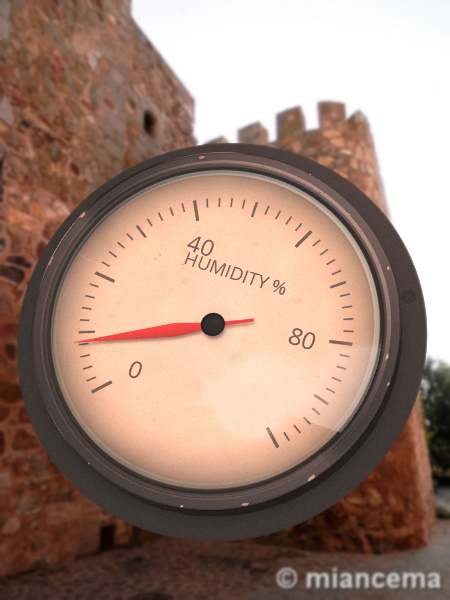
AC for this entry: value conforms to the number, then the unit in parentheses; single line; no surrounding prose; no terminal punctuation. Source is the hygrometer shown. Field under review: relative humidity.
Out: 8 (%)
